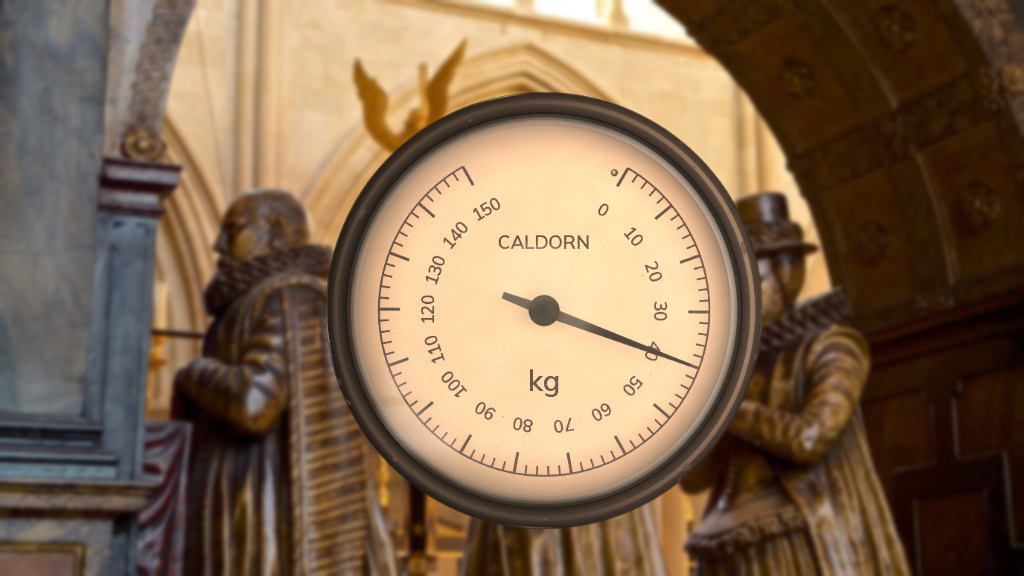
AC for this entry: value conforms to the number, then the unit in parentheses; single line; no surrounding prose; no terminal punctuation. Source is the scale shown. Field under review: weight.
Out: 40 (kg)
